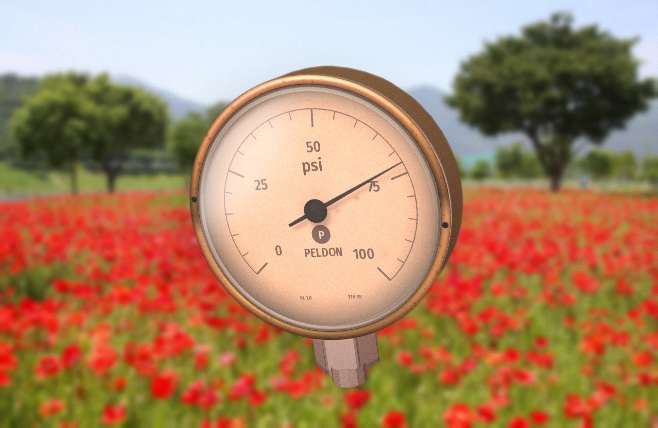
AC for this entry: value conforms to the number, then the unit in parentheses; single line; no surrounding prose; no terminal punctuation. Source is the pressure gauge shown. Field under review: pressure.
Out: 72.5 (psi)
